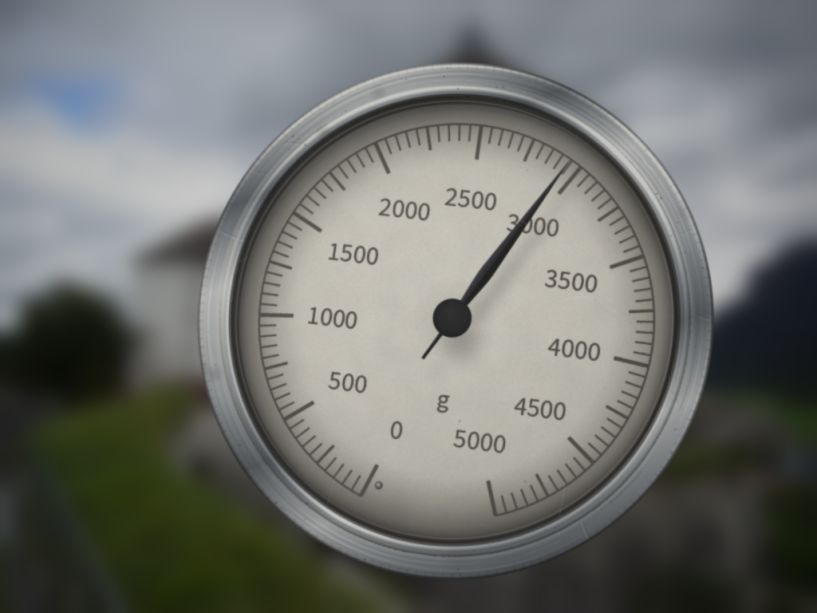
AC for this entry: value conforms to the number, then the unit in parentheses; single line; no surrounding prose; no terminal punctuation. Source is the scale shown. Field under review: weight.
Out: 2950 (g)
